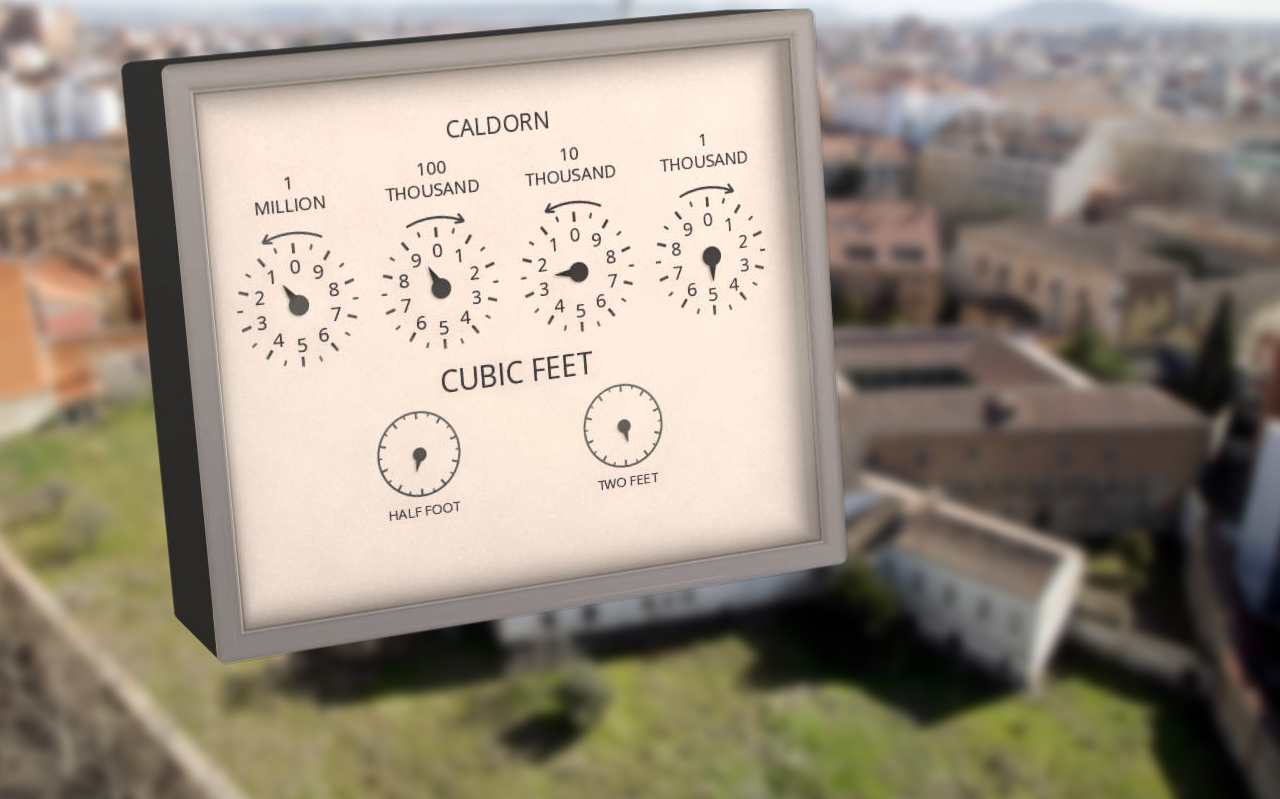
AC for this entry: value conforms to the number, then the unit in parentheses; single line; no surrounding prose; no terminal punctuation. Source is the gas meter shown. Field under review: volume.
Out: 92500 (ft³)
